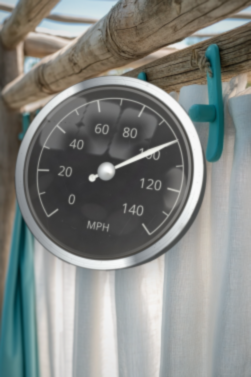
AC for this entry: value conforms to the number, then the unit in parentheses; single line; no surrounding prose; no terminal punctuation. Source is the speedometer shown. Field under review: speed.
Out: 100 (mph)
